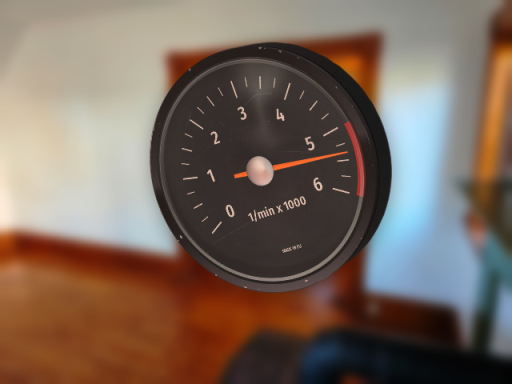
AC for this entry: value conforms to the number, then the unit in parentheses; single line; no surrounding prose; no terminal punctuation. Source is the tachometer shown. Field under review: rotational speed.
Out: 5375 (rpm)
